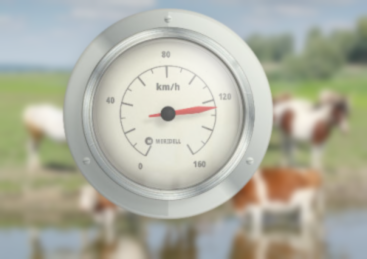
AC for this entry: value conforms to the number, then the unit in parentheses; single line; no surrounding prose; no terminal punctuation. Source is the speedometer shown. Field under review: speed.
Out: 125 (km/h)
